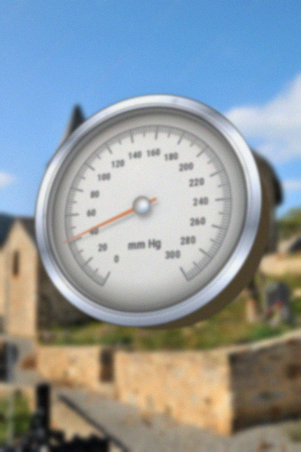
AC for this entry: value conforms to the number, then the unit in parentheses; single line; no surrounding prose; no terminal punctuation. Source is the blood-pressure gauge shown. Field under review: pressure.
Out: 40 (mmHg)
